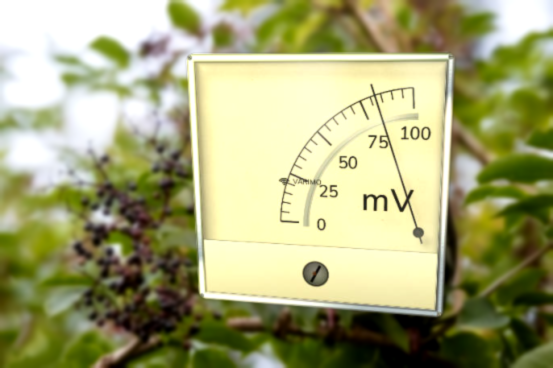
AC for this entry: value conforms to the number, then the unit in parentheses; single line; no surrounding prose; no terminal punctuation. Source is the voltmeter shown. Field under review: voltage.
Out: 82.5 (mV)
